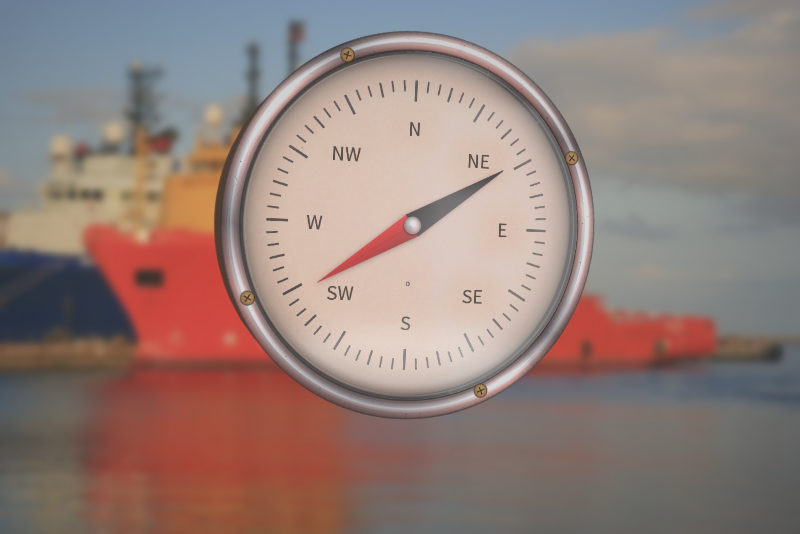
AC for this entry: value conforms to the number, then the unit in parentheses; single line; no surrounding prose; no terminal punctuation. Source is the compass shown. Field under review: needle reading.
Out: 237.5 (°)
